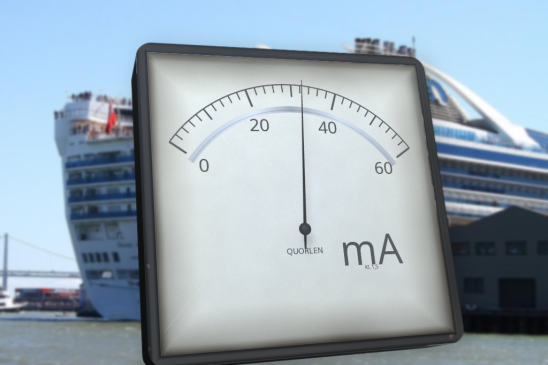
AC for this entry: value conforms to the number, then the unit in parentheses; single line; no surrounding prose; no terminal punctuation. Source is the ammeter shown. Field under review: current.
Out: 32 (mA)
